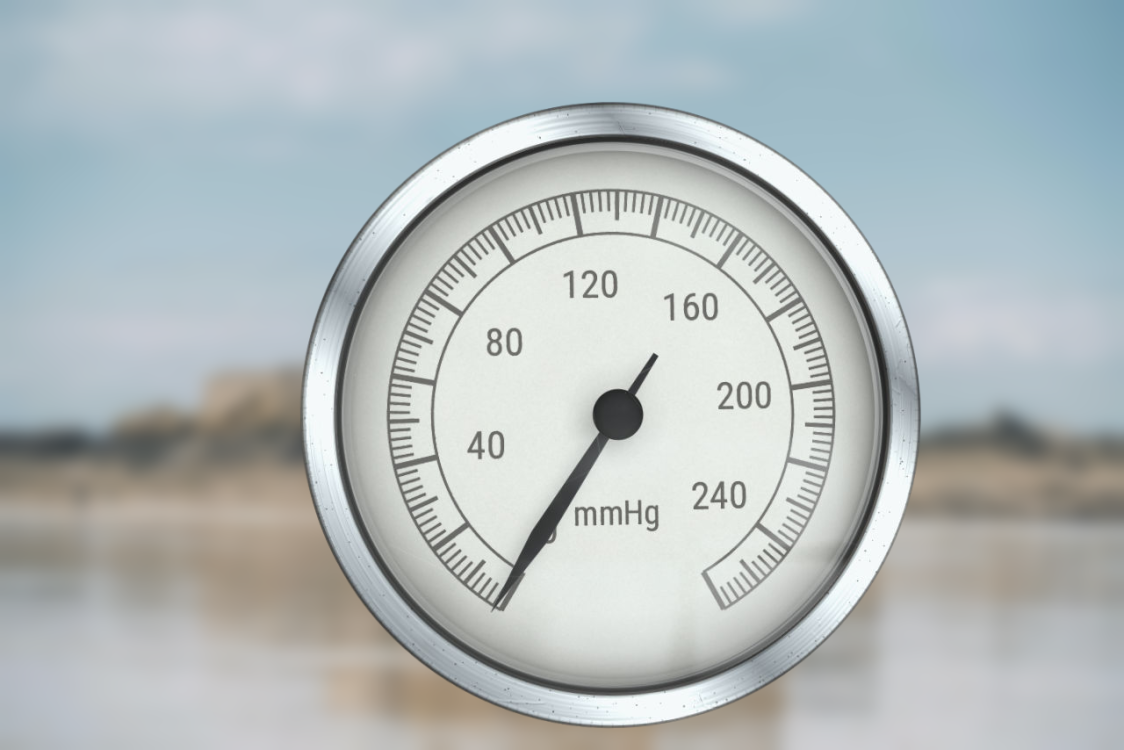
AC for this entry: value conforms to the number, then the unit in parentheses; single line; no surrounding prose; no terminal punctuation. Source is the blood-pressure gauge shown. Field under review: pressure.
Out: 2 (mmHg)
